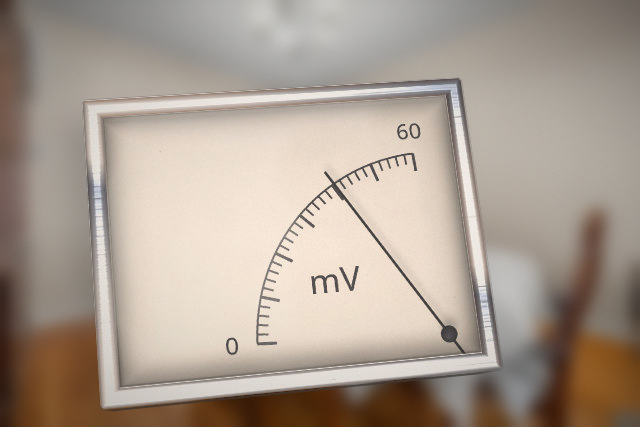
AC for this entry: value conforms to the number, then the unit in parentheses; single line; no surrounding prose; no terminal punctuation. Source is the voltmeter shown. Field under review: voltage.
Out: 40 (mV)
